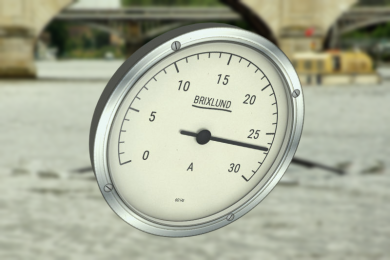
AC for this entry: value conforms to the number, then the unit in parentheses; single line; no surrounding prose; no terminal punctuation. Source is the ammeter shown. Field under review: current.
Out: 26.5 (A)
